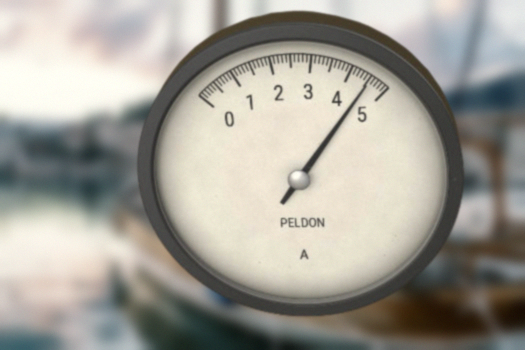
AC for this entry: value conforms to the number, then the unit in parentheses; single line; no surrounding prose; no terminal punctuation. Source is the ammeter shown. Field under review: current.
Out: 4.5 (A)
